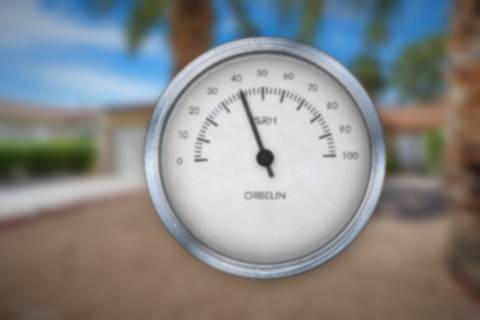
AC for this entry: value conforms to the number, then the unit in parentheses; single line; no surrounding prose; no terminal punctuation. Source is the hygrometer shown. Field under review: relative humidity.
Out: 40 (%)
